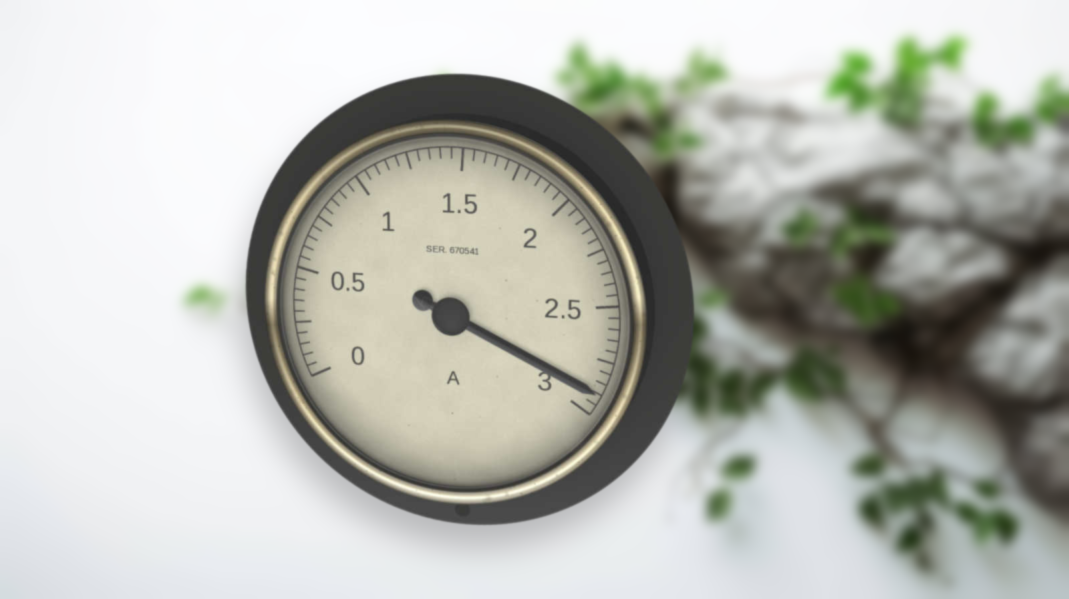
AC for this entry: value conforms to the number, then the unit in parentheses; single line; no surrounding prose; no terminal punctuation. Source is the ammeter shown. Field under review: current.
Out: 2.9 (A)
